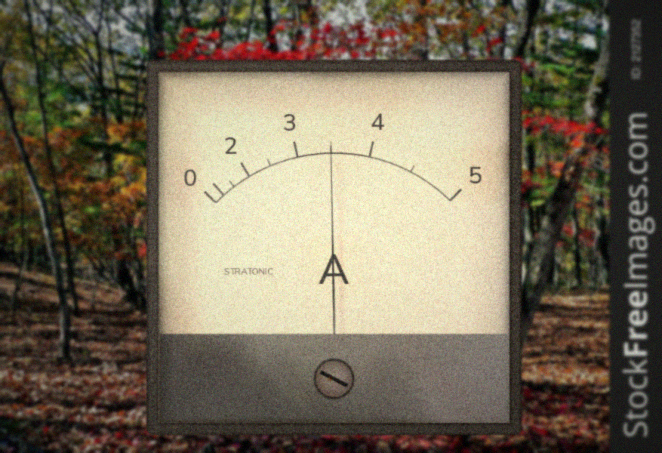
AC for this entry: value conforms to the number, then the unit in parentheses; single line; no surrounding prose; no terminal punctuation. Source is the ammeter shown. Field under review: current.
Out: 3.5 (A)
